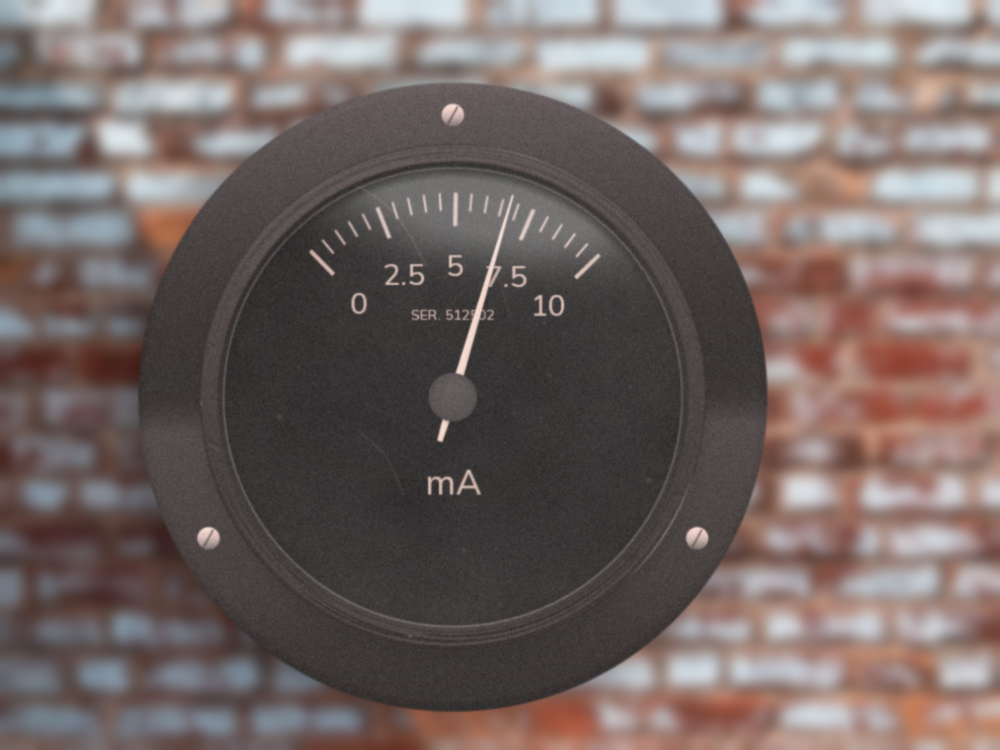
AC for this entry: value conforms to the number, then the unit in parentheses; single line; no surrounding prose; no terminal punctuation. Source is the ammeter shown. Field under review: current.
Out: 6.75 (mA)
